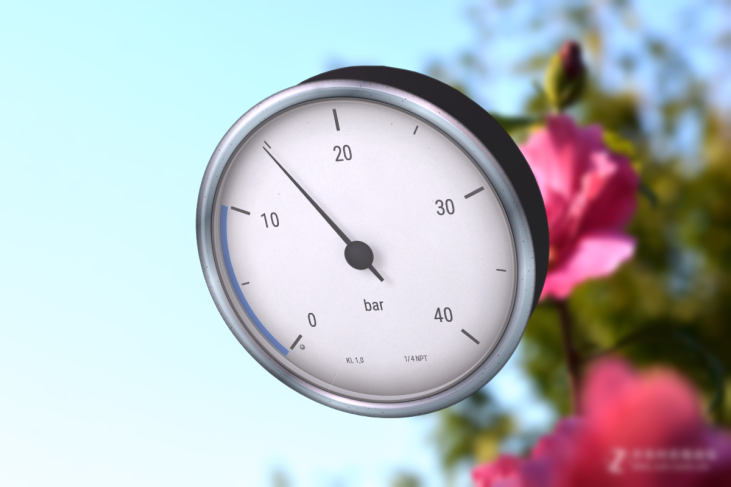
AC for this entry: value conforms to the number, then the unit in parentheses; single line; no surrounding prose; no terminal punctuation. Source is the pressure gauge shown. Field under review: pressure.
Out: 15 (bar)
